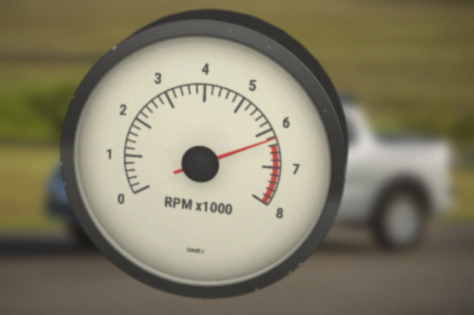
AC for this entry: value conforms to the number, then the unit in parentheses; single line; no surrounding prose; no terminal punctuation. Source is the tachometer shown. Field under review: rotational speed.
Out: 6200 (rpm)
